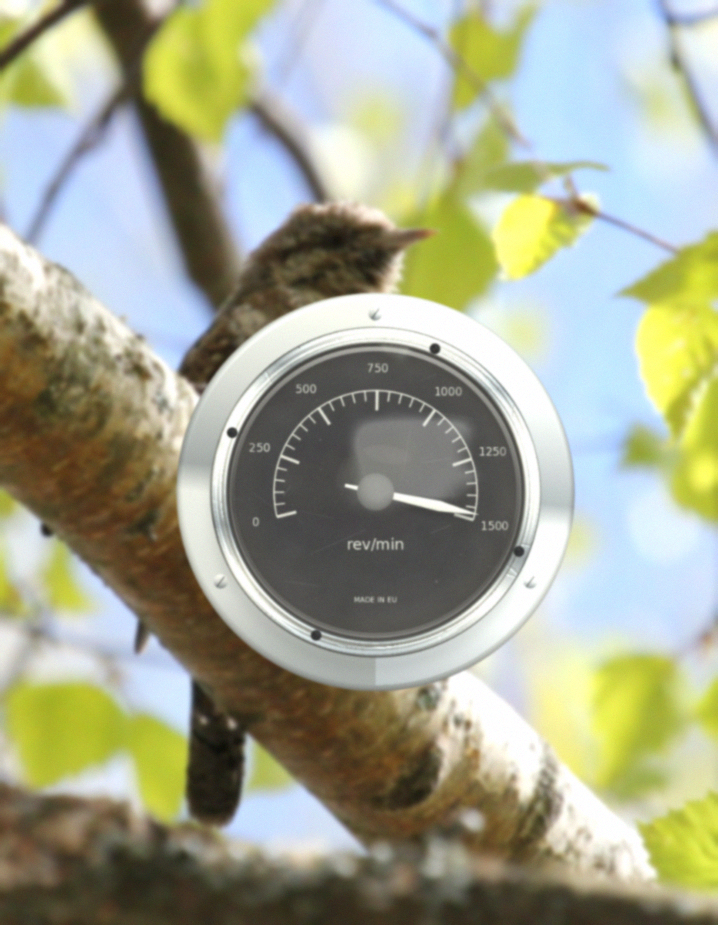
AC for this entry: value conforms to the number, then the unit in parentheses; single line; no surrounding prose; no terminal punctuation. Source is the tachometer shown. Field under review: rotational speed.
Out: 1475 (rpm)
